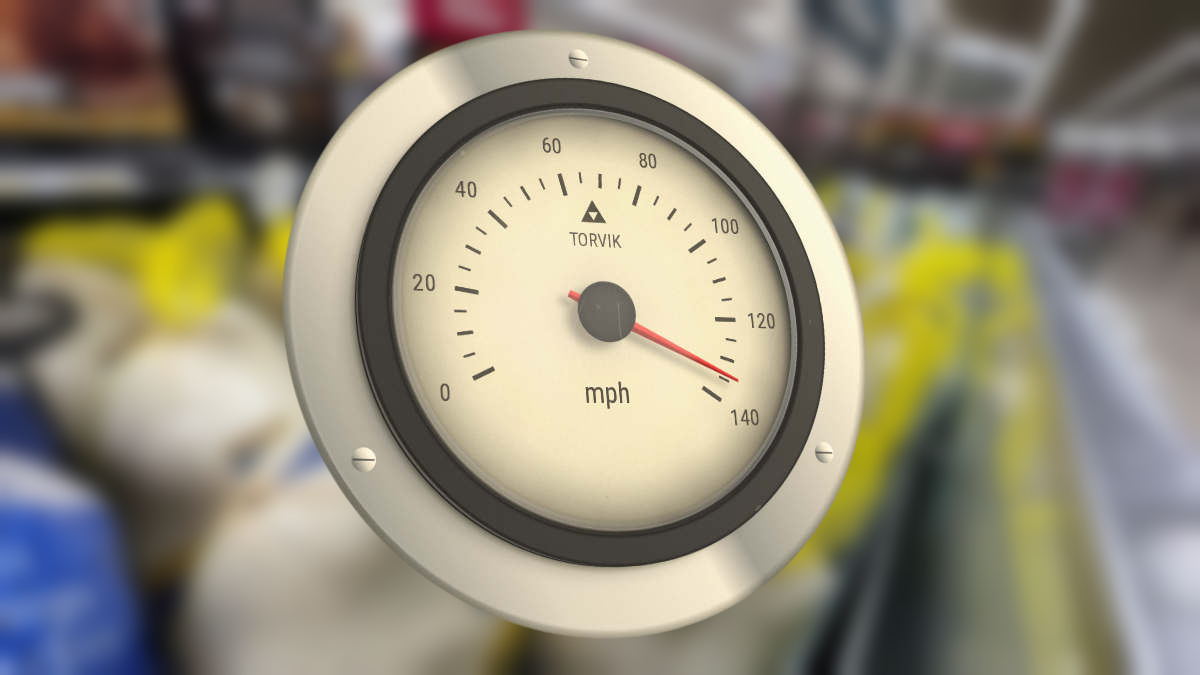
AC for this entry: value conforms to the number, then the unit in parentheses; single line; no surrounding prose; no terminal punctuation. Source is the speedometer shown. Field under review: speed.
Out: 135 (mph)
